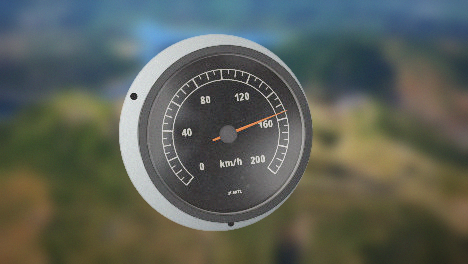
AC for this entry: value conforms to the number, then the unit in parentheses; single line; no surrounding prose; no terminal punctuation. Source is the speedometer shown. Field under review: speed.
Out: 155 (km/h)
